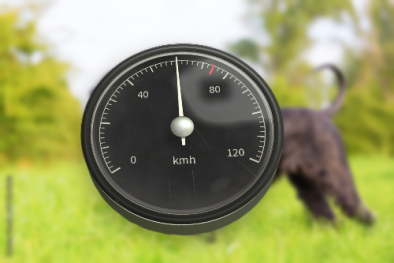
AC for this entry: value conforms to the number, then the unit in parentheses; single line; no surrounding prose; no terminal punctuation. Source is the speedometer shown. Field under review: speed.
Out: 60 (km/h)
